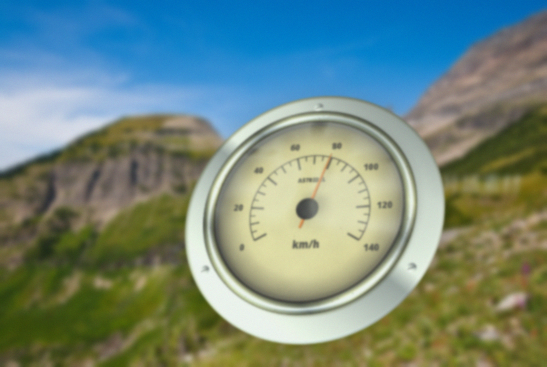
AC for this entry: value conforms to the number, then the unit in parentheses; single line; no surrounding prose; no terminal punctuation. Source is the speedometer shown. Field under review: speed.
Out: 80 (km/h)
